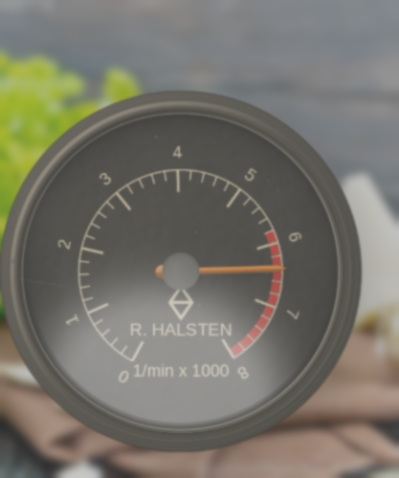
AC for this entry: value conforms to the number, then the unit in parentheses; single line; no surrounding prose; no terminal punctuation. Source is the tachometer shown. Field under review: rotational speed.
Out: 6400 (rpm)
